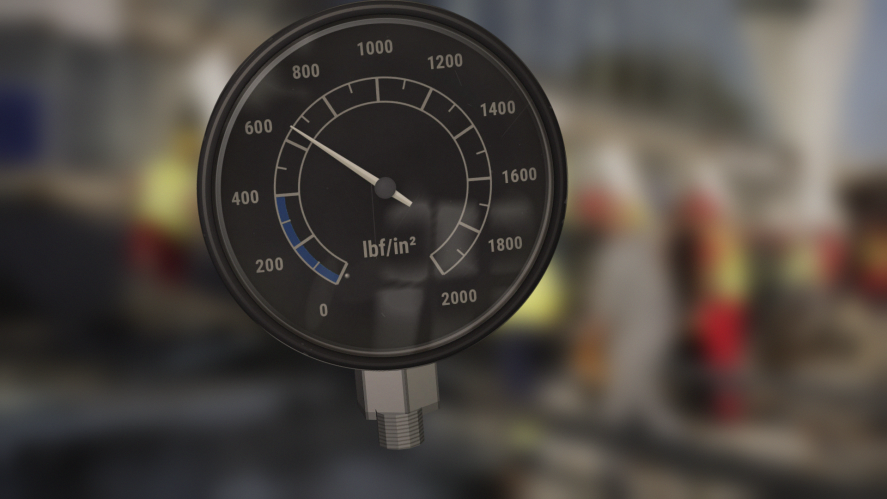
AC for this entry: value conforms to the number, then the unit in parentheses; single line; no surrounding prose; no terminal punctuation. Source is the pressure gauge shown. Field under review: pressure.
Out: 650 (psi)
